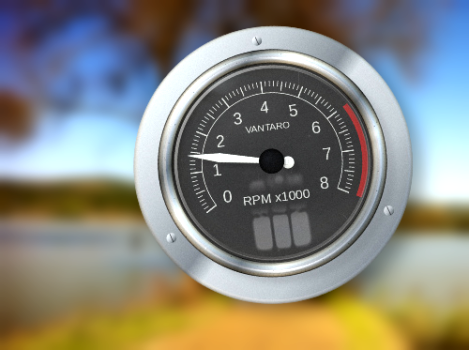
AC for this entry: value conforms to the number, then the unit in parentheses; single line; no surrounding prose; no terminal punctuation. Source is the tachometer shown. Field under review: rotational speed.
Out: 1400 (rpm)
